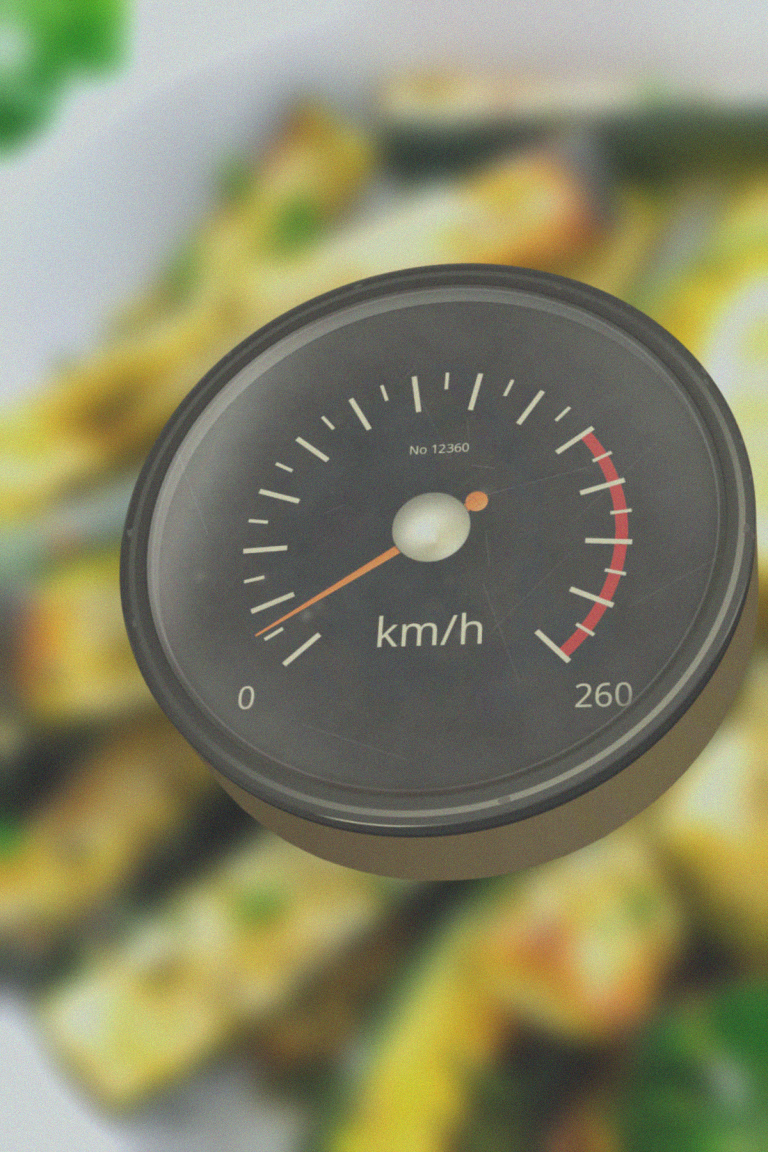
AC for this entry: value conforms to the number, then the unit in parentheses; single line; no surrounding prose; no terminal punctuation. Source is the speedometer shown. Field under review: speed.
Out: 10 (km/h)
